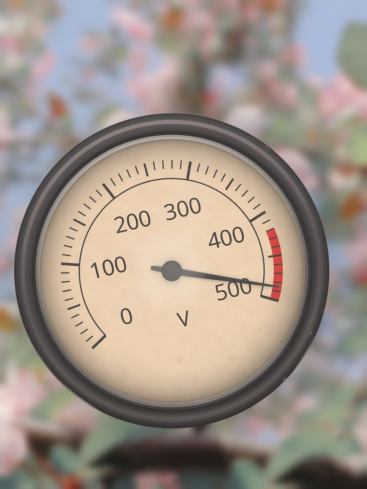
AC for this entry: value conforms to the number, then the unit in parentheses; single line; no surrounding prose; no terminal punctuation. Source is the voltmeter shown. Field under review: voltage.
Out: 485 (V)
